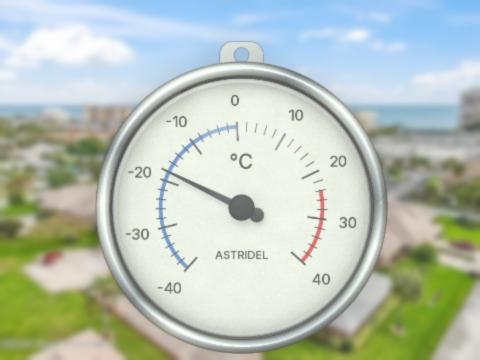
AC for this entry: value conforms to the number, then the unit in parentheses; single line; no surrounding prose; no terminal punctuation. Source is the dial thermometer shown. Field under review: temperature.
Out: -18 (°C)
